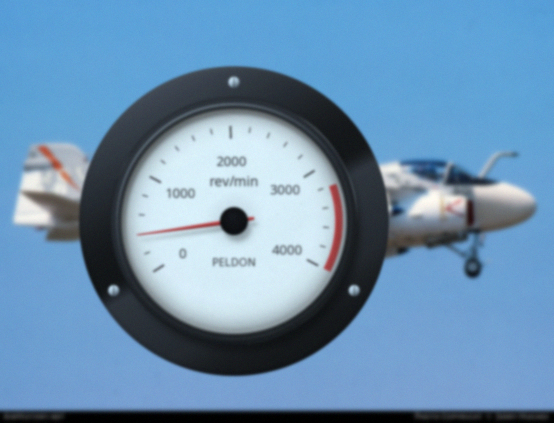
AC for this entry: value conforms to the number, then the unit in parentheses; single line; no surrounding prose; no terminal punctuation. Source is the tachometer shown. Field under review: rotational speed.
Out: 400 (rpm)
